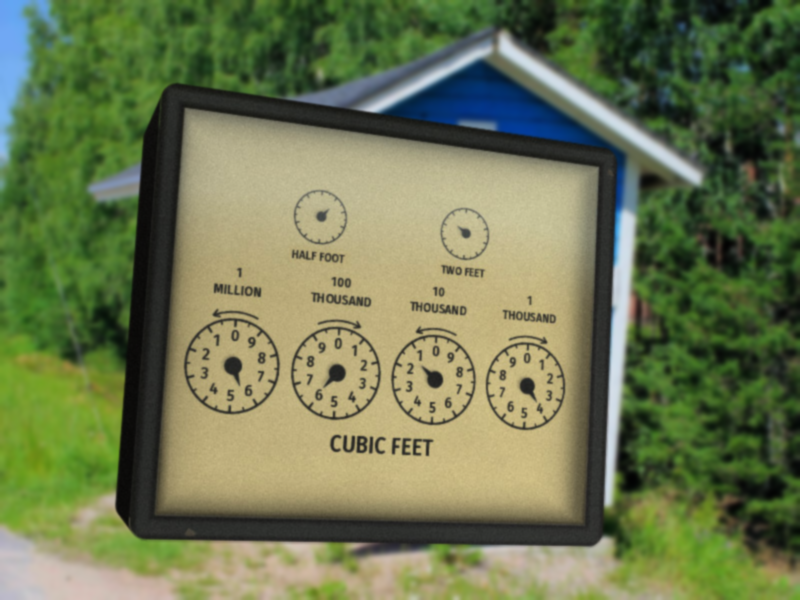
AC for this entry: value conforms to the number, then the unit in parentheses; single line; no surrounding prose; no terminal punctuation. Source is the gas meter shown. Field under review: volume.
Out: 561400 (ft³)
